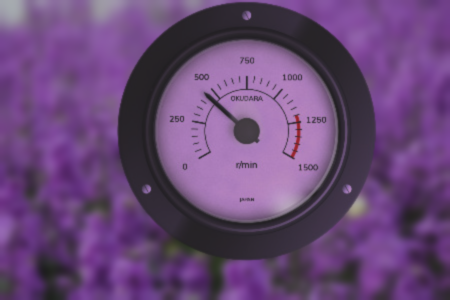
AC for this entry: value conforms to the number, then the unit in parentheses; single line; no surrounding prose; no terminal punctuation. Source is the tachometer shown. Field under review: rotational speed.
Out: 450 (rpm)
